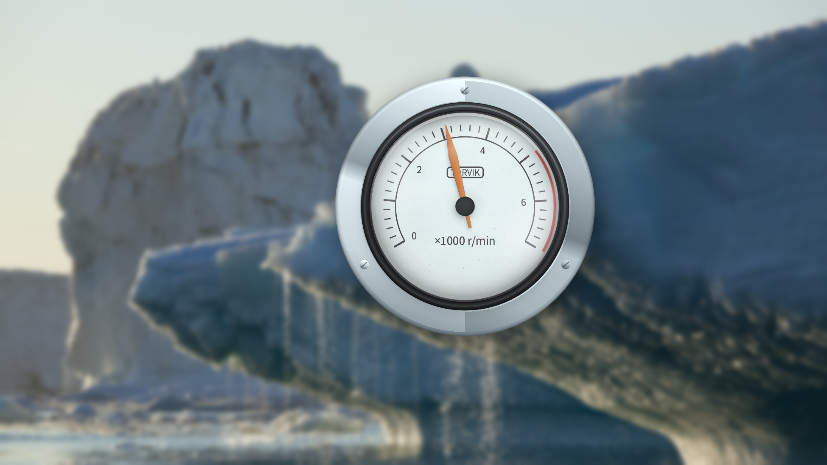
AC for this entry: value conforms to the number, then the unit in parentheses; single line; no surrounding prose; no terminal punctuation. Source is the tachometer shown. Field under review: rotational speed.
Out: 3100 (rpm)
